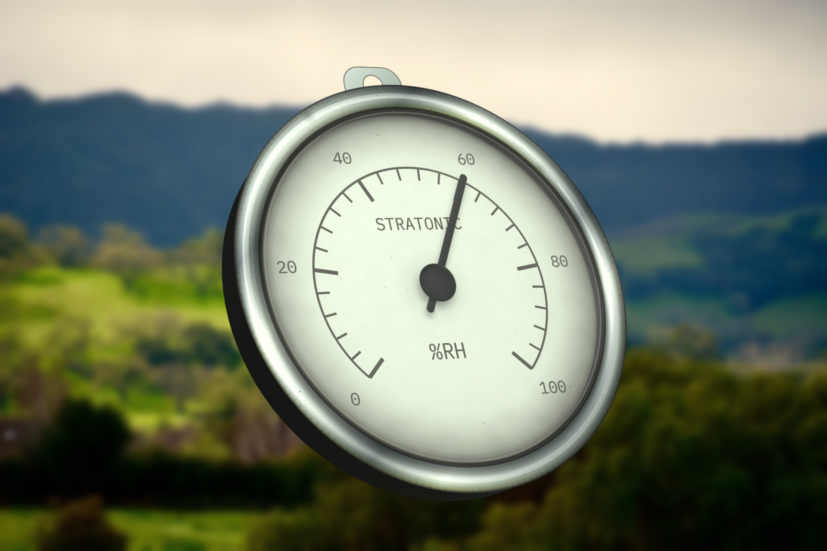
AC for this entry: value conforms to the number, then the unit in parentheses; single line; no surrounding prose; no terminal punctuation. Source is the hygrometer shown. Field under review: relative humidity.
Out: 60 (%)
